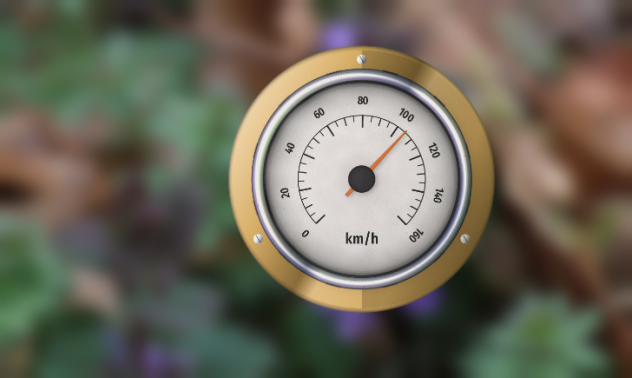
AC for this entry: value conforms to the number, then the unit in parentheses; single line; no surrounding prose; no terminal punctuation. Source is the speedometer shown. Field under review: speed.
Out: 105 (km/h)
